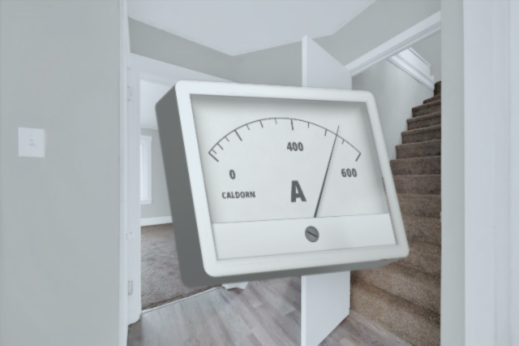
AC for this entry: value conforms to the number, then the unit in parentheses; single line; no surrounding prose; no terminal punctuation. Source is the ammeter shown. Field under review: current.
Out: 525 (A)
